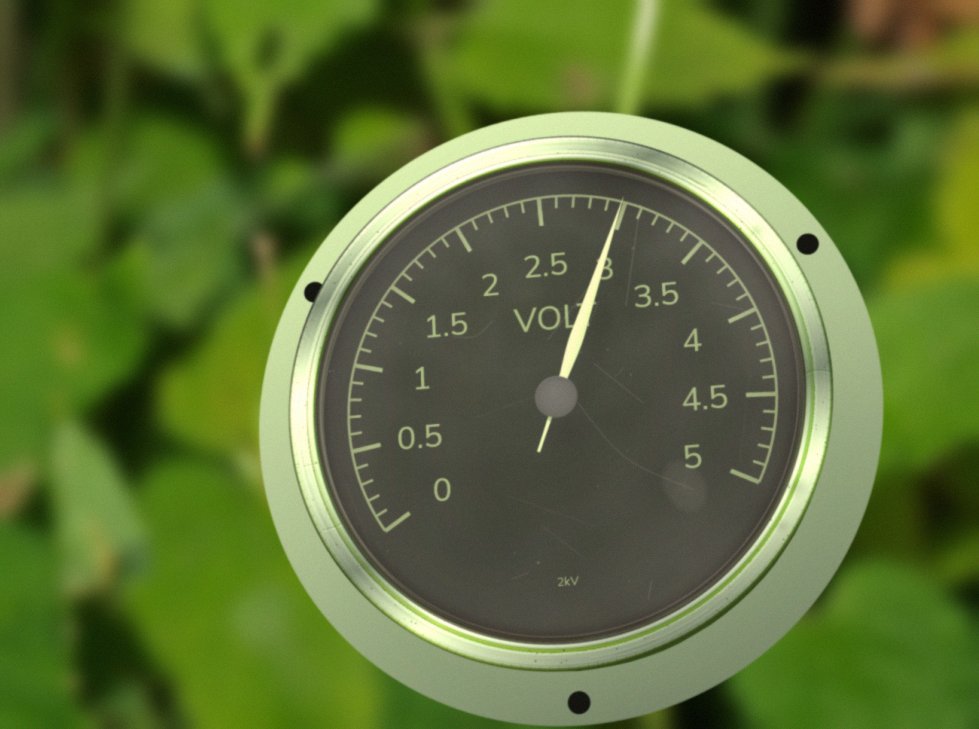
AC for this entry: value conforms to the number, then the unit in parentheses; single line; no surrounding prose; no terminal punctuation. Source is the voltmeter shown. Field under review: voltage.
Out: 3 (V)
